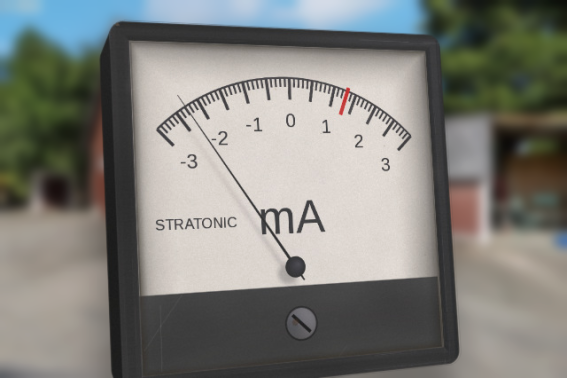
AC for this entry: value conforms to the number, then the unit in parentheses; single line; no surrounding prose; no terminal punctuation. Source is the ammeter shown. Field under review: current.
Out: -2.3 (mA)
